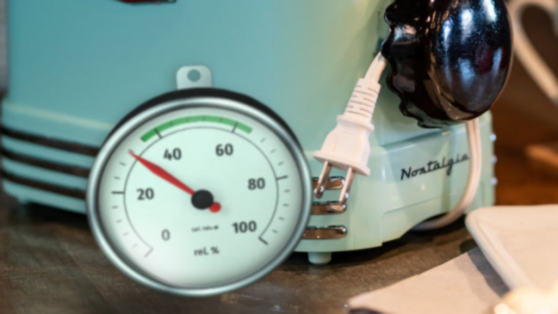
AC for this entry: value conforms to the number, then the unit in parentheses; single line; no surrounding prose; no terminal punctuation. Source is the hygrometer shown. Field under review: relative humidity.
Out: 32 (%)
